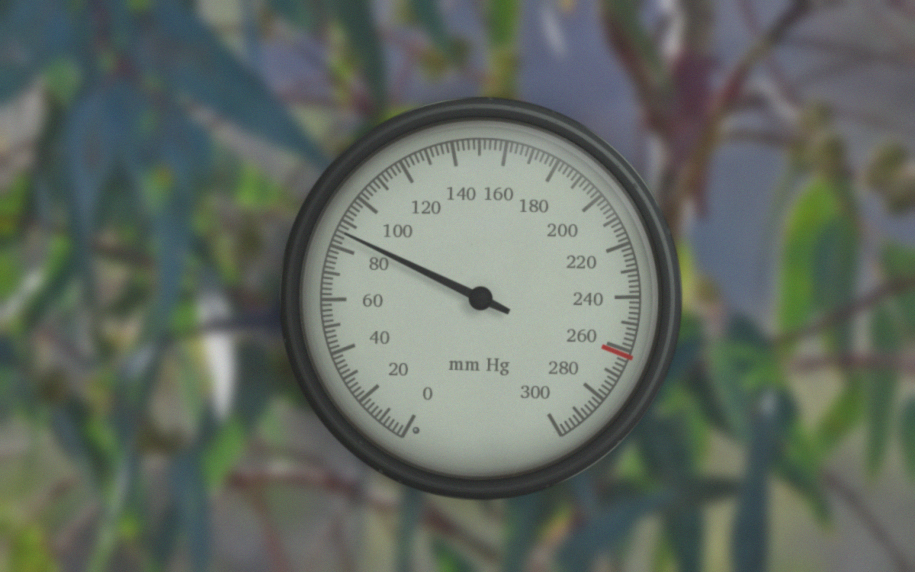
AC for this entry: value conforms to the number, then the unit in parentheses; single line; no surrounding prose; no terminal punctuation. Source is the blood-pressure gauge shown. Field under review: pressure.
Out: 86 (mmHg)
